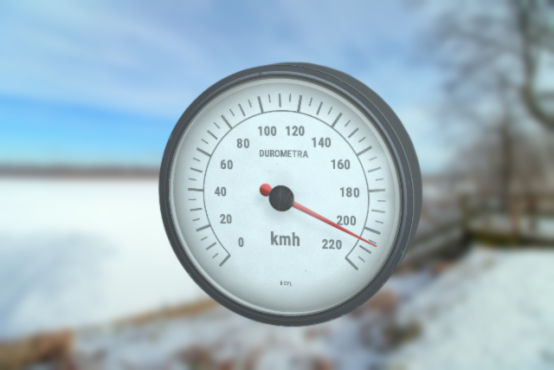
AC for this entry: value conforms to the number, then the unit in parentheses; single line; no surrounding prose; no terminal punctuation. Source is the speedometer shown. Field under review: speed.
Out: 205 (km/h)
